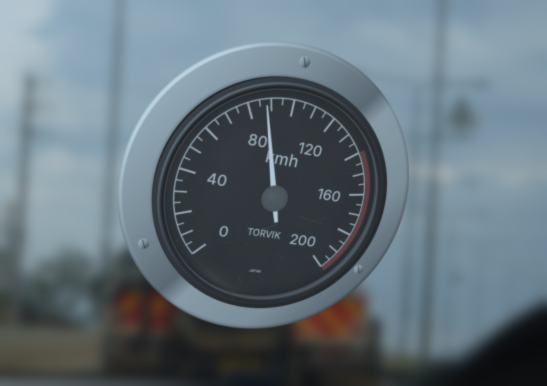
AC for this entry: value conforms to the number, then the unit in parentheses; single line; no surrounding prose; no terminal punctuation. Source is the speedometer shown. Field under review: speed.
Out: 87.5 (km/h)
